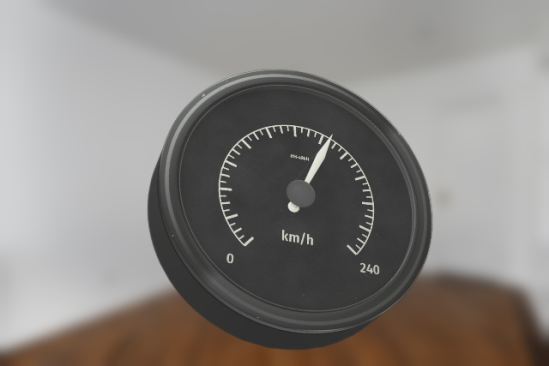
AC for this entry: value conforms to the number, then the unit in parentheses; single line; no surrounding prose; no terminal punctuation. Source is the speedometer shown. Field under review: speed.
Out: 145 (km/h)
